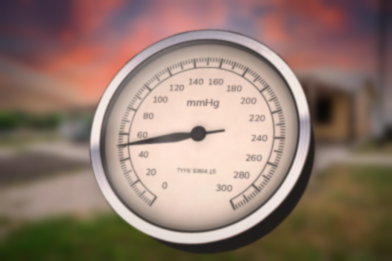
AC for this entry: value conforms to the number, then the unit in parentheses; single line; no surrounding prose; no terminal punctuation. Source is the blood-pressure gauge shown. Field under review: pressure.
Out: 50 (mmHg)
